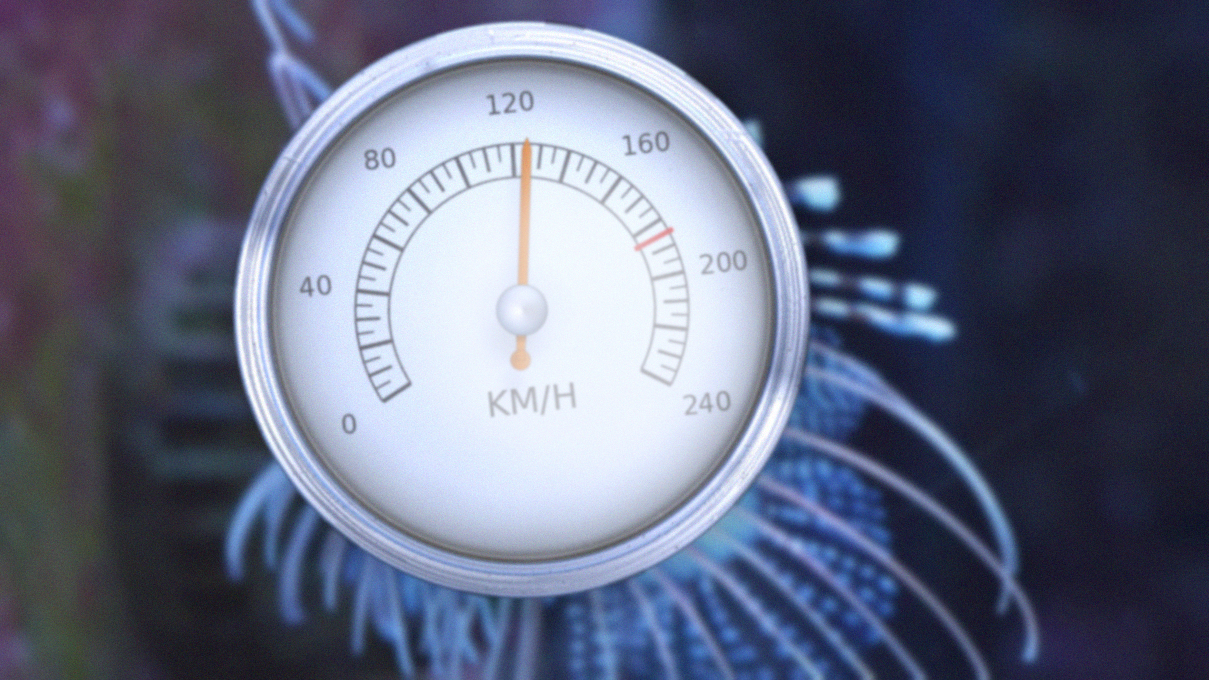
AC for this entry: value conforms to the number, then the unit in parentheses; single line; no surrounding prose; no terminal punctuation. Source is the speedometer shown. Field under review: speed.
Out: 125 (km/h)
